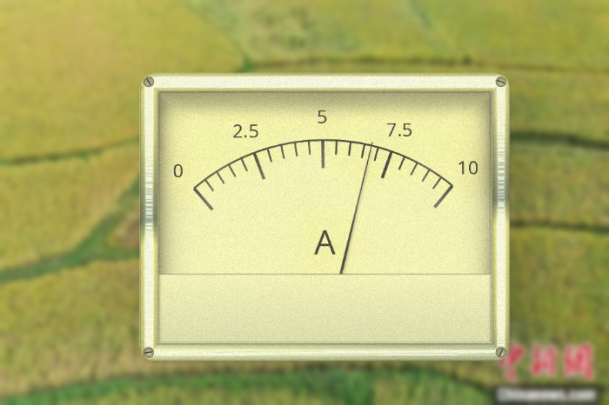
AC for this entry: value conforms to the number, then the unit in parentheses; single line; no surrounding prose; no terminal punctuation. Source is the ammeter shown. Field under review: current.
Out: 6.75 (A)
